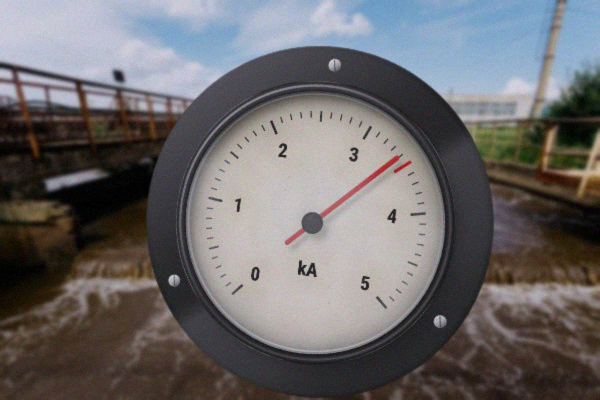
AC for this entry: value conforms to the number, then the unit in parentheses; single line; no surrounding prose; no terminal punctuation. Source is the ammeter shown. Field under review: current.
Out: 3.4 (kA)
